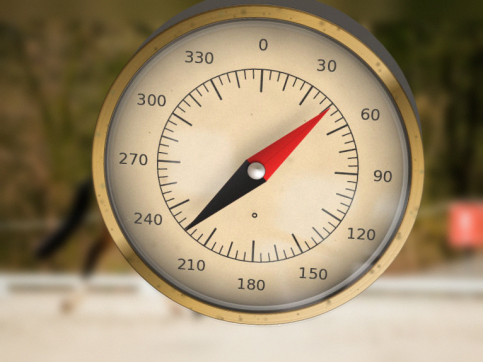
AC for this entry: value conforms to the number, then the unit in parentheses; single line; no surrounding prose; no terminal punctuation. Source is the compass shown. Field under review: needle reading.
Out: 45 (°)
